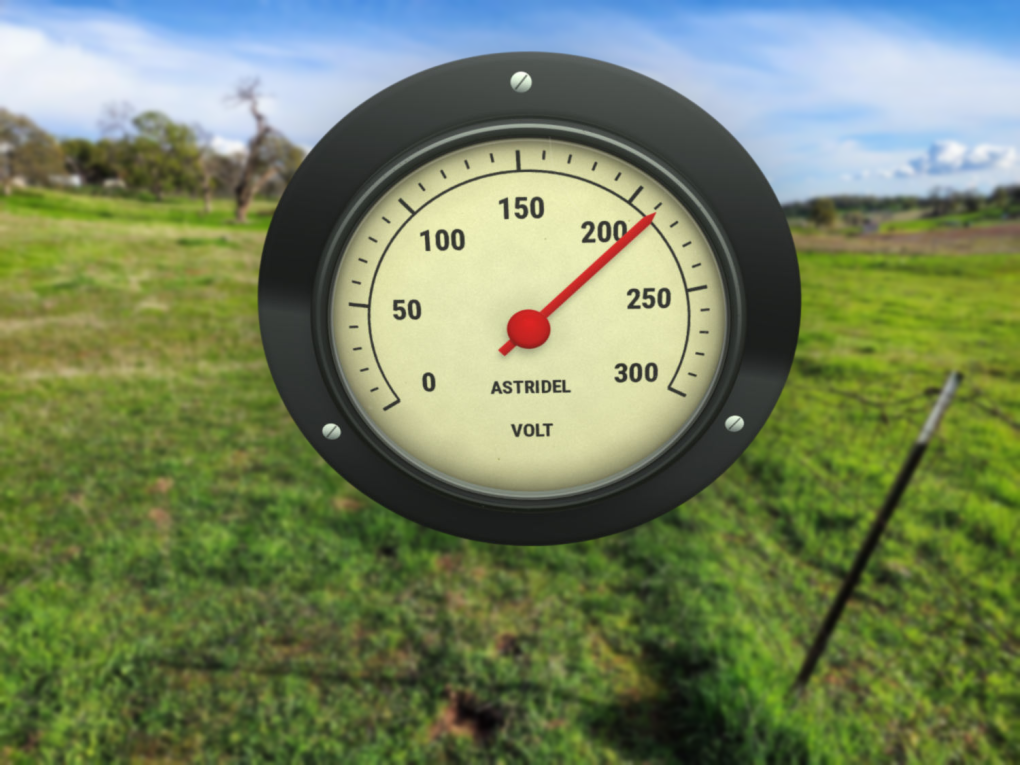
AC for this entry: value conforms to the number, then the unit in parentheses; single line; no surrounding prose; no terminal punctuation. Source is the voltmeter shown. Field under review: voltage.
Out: 210 (V)
